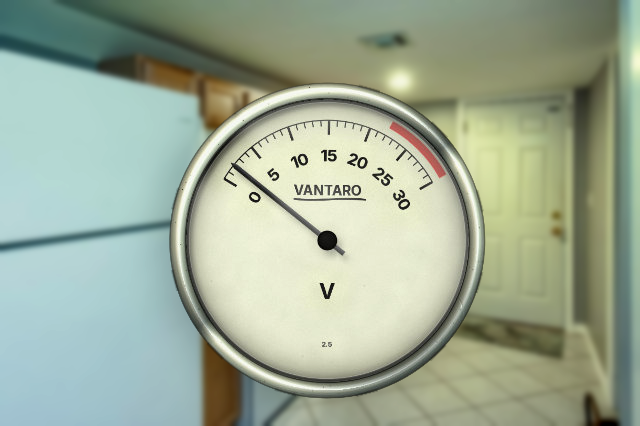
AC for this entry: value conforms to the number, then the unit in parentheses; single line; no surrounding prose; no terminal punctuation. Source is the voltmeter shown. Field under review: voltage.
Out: 2 (V)
